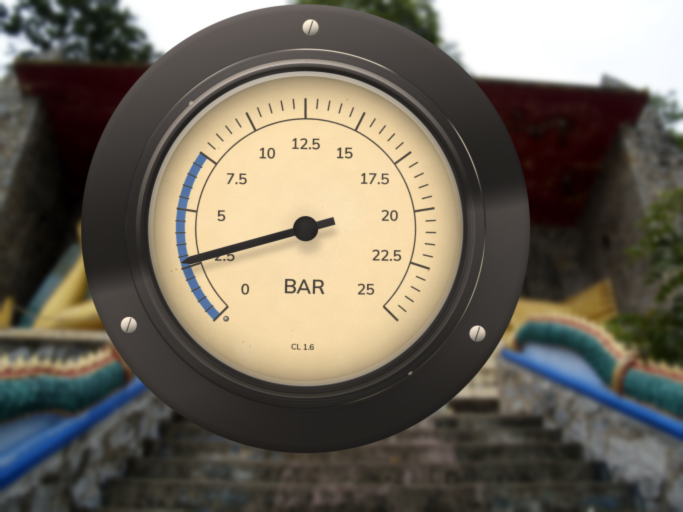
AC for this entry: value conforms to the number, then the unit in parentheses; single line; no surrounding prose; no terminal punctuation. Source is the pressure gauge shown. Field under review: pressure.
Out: 2.75 (bar)
